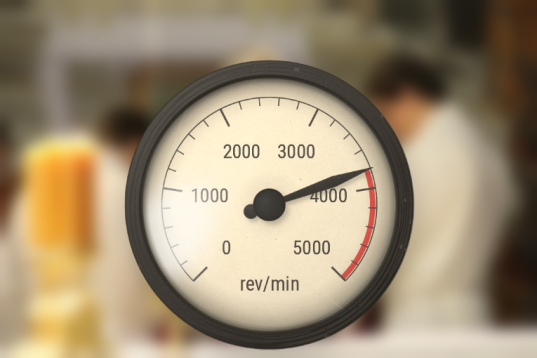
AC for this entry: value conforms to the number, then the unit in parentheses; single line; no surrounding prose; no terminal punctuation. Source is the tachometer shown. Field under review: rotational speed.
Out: 3800 (rpm)
